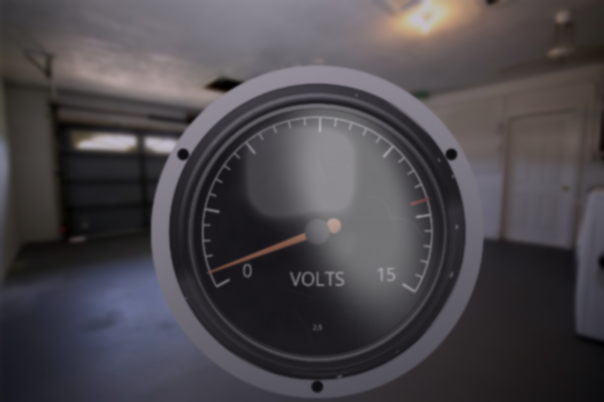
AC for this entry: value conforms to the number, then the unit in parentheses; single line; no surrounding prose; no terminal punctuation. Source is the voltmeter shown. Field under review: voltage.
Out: 0.5 (V)
